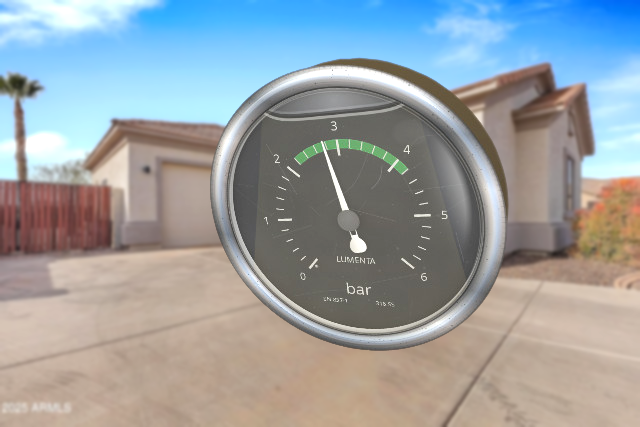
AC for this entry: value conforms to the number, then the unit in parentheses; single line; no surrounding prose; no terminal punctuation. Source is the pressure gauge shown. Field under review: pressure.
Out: 2.8 (bar)
